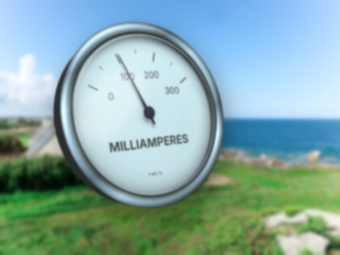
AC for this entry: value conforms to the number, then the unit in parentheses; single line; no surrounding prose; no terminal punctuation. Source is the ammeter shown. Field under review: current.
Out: 100 (mA)
